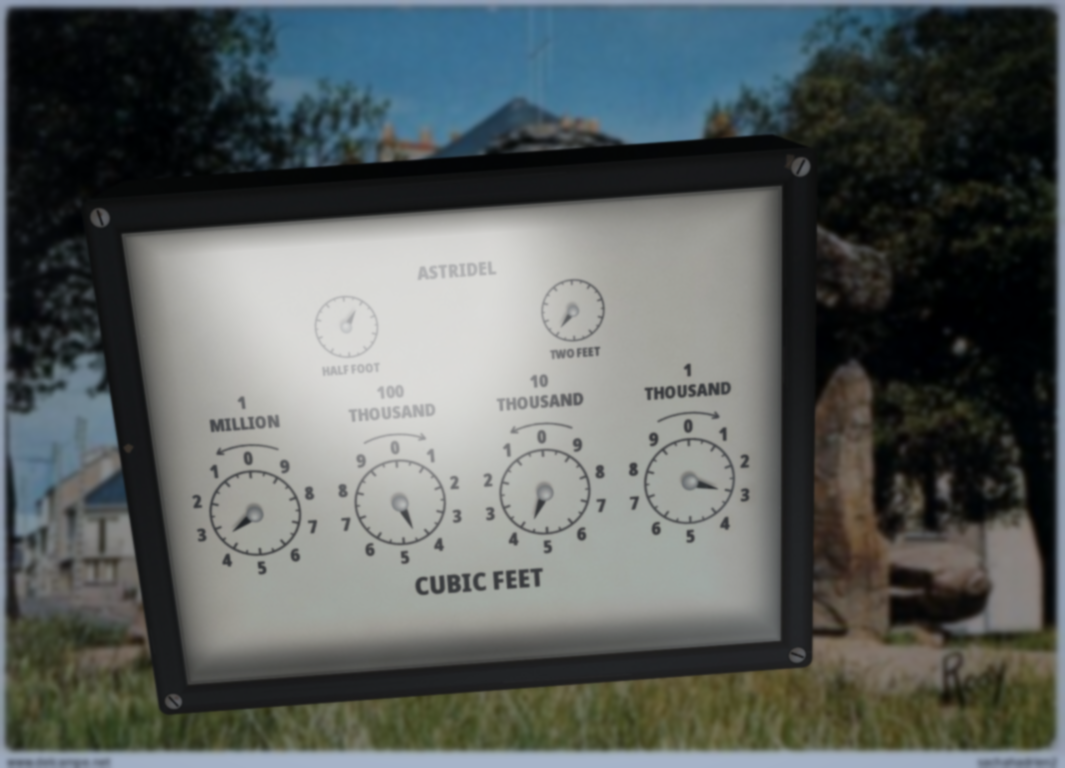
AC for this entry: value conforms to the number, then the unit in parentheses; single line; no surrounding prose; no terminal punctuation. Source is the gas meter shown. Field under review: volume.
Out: 344300 (ft³)
